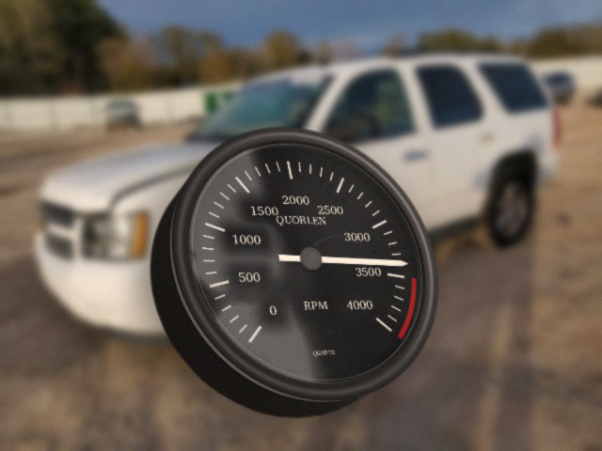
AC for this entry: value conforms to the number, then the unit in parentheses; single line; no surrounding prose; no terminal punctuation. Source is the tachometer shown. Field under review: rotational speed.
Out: 3400 (rpm)
